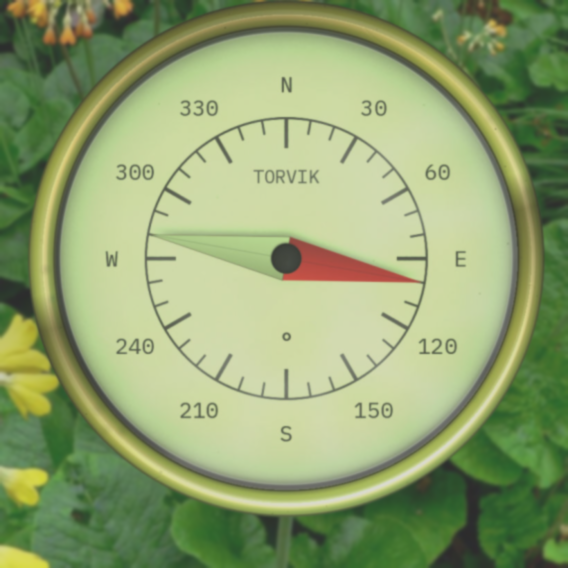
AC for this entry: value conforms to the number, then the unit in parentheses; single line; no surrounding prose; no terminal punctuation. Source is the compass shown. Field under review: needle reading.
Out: 100 (°)
